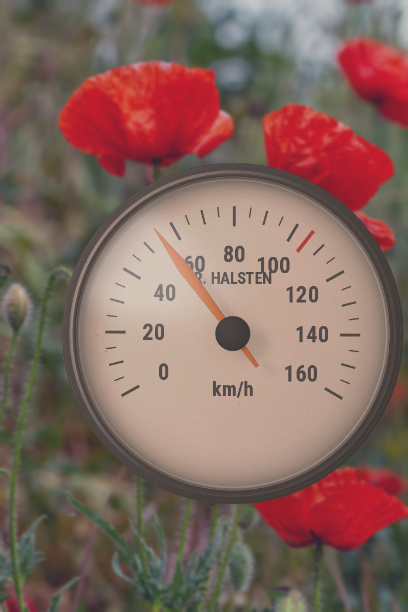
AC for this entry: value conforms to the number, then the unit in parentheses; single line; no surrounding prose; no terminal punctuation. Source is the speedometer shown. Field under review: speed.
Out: 55 (km/h)
